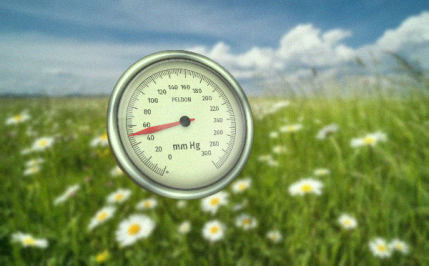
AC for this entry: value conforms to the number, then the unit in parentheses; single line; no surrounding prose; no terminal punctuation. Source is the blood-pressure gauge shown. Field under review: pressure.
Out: 50 (mmHg)
